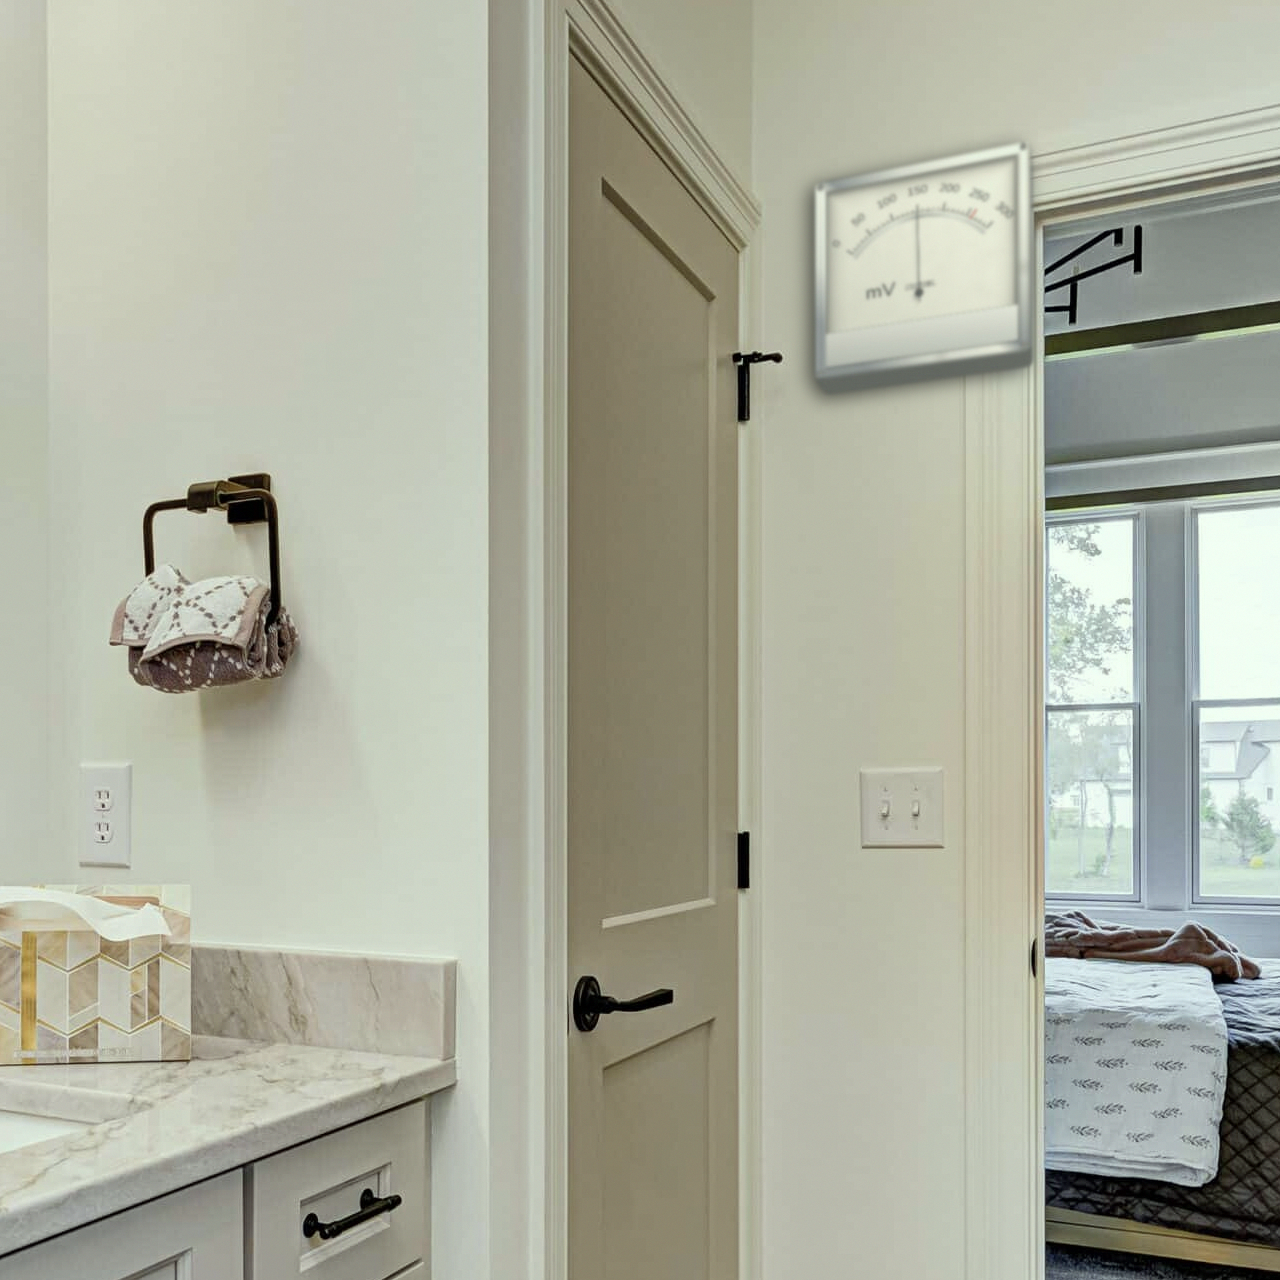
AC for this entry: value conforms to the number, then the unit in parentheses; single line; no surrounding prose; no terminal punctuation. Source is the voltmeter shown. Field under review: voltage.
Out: 150 (mV)
